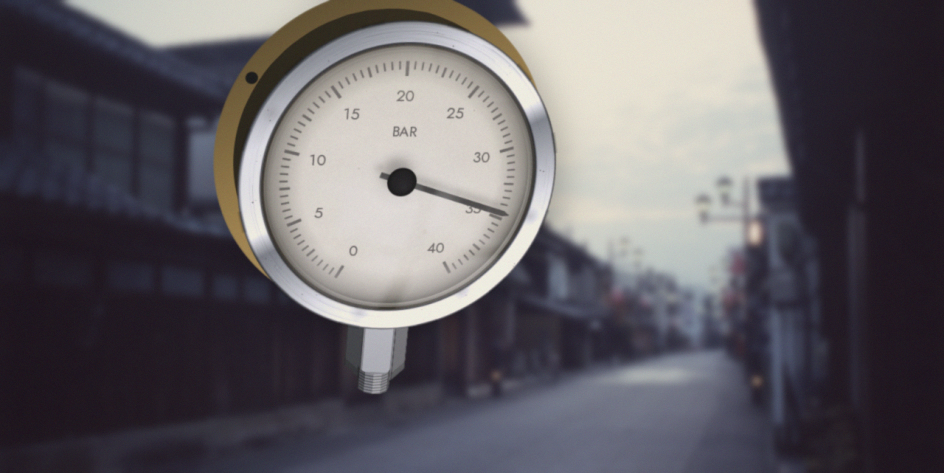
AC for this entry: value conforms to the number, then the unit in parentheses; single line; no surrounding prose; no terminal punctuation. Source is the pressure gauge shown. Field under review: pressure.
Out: 34.5 (bar)
